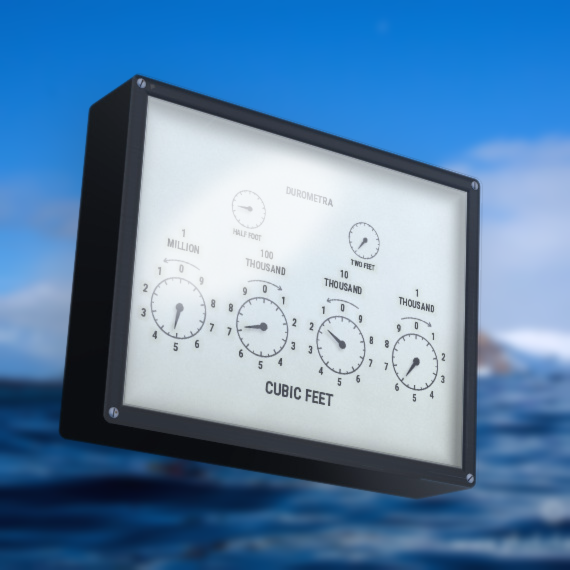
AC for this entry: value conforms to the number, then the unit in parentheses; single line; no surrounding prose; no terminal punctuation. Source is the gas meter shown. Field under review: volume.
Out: 471600 (ft³)
